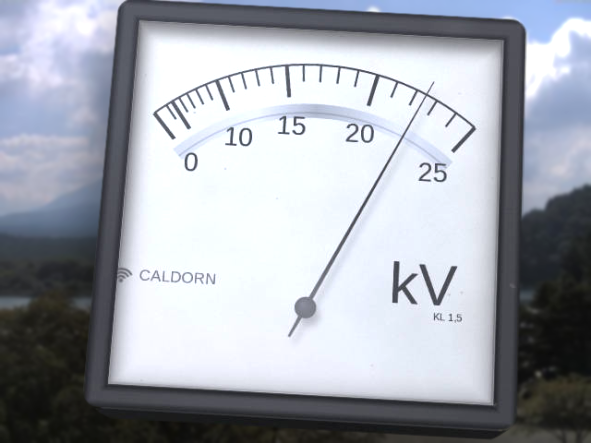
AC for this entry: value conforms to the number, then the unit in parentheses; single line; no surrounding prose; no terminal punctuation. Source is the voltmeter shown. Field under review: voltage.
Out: 22.5 (kV)
